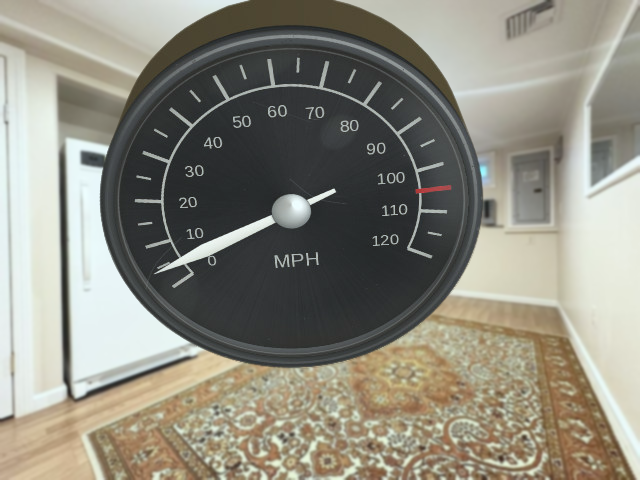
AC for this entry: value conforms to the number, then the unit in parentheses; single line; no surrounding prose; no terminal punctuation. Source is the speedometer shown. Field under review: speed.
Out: 5 (mph)
